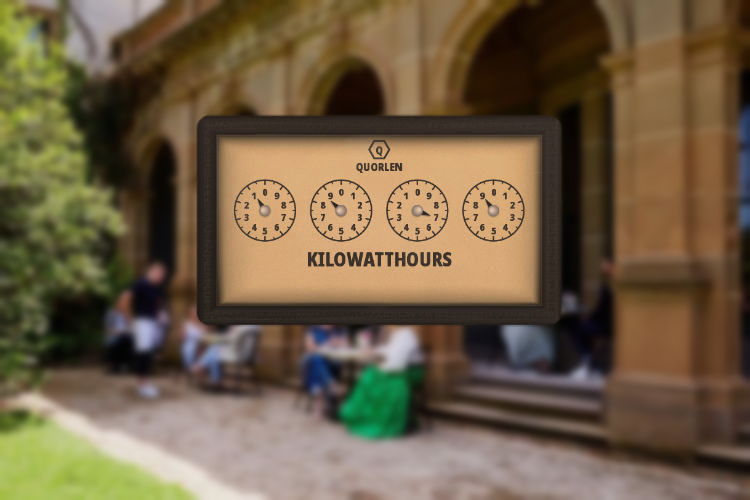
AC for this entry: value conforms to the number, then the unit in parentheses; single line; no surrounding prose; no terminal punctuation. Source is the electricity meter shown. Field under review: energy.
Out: 869 (kWh)
